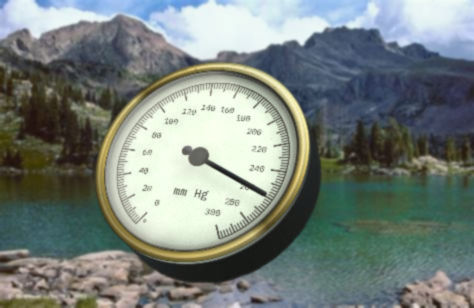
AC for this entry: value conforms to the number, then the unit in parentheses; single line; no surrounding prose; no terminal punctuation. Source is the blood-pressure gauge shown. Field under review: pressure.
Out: 260 (mmHg)
